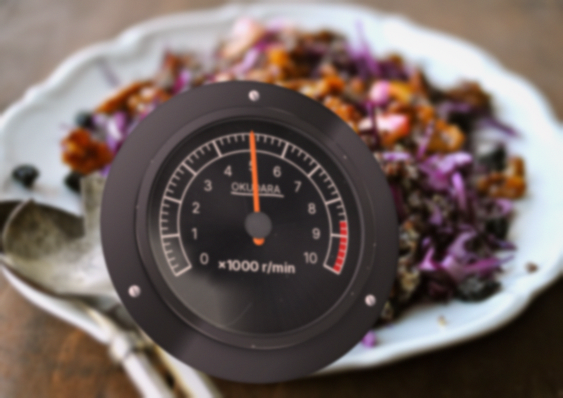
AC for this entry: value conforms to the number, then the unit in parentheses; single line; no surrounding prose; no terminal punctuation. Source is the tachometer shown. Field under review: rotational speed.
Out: 5000 (rpm)
